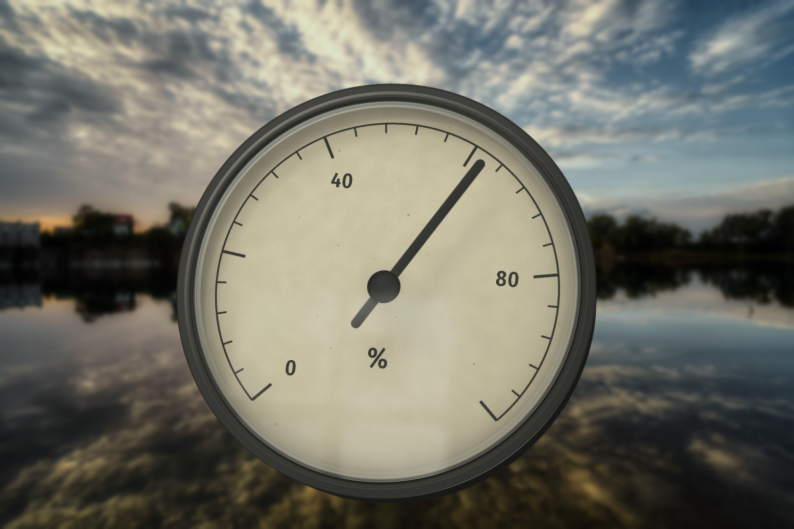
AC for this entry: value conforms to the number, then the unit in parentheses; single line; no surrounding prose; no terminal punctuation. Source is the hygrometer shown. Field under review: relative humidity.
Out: 62 (%)
